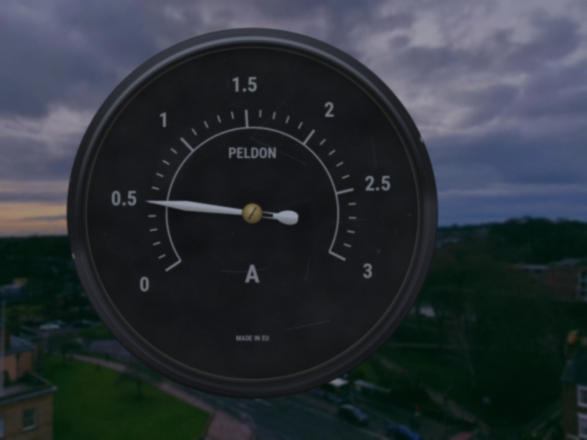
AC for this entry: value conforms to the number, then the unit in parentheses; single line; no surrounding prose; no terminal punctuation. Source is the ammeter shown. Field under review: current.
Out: 0.5 (A)
